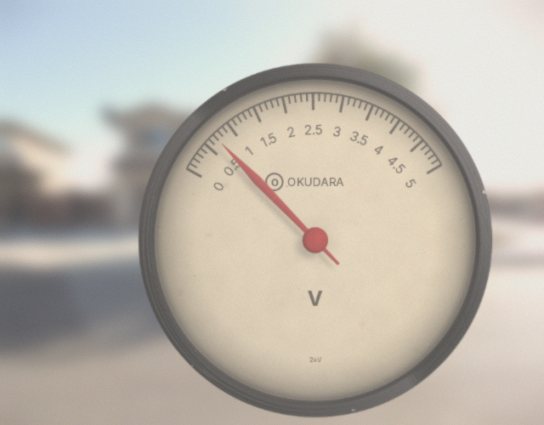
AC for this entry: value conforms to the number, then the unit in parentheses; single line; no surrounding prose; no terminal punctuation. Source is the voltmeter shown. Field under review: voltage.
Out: 0.7 (V)
